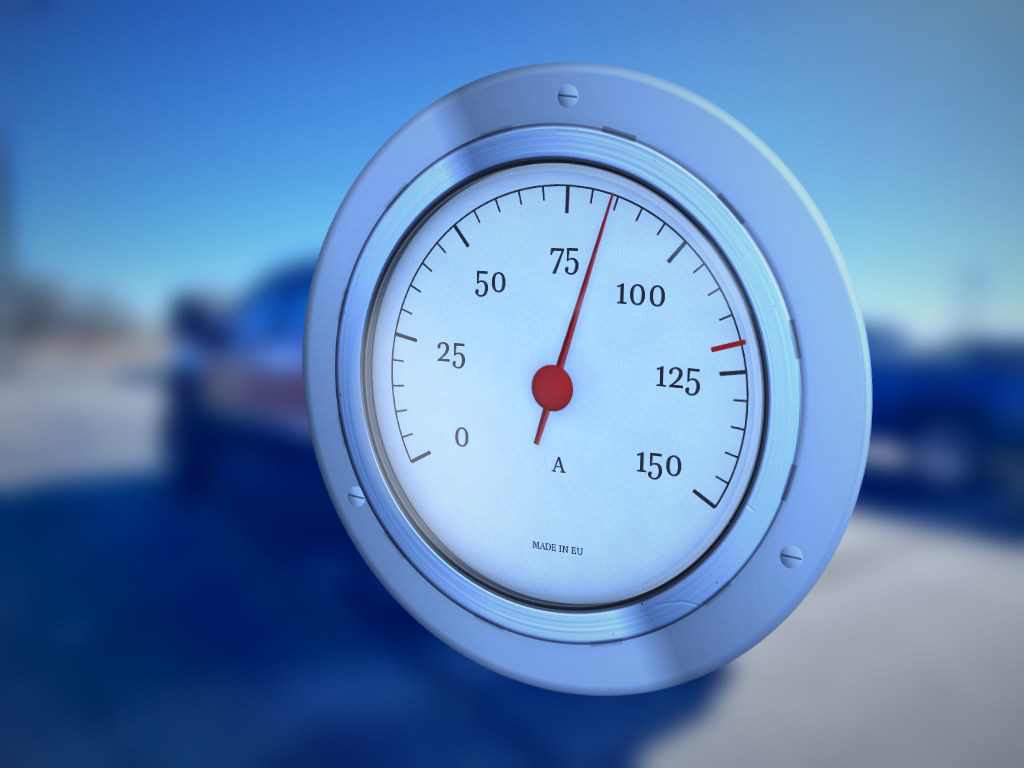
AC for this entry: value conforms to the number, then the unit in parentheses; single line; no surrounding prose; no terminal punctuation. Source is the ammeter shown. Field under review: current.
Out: 85 (A)
